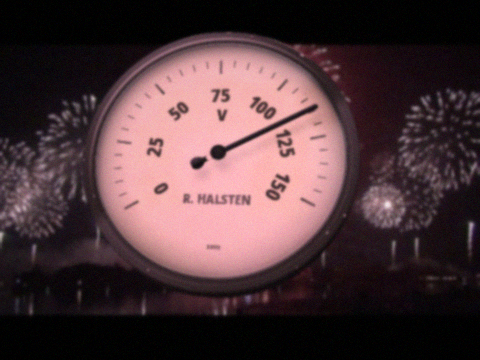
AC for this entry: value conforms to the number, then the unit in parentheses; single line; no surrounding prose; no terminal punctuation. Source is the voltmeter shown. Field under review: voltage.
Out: 115 (V)
